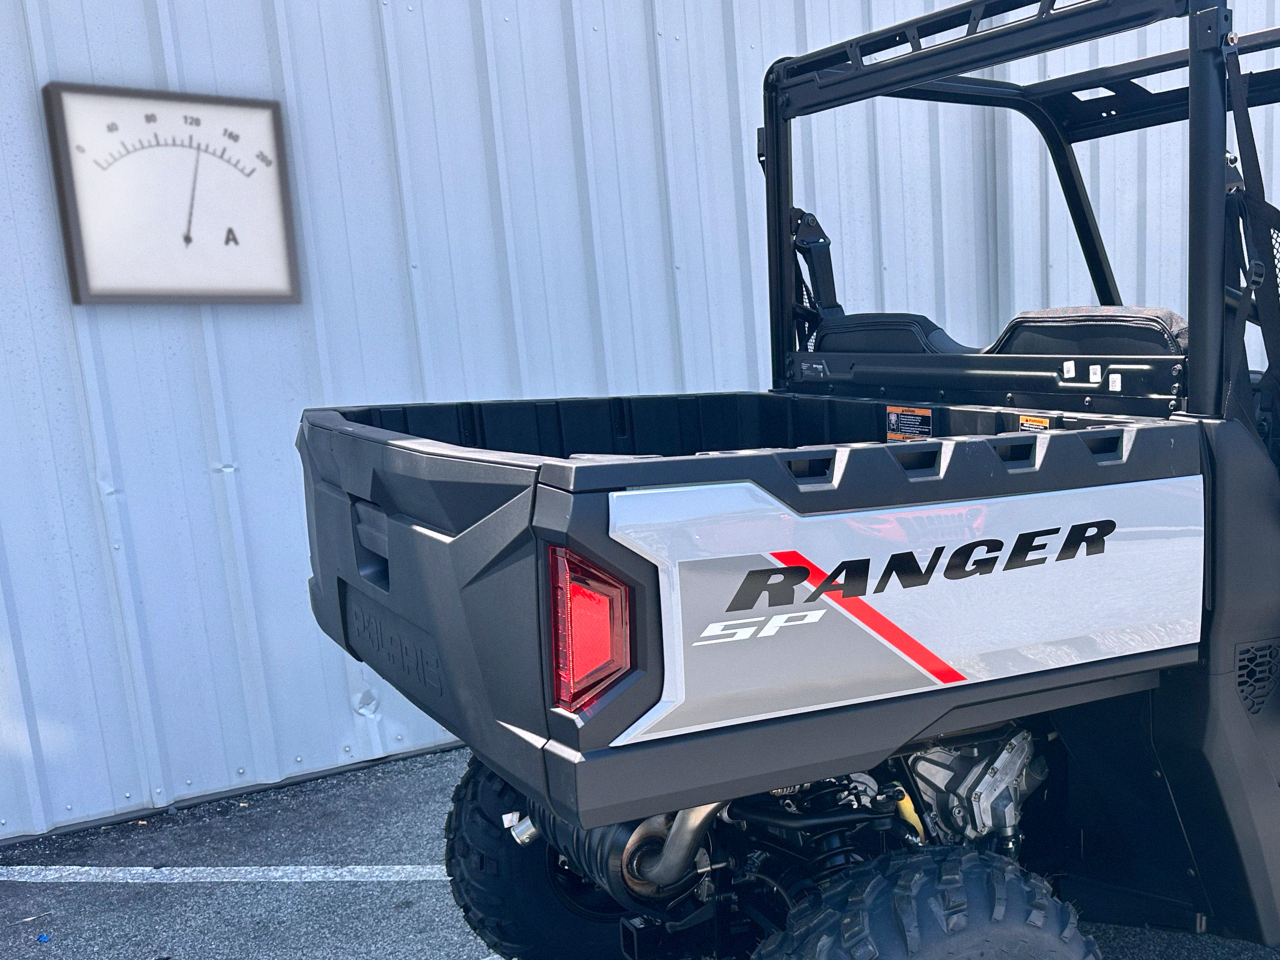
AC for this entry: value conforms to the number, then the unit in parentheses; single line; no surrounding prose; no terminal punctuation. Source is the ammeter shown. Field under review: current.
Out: 130 (A)
